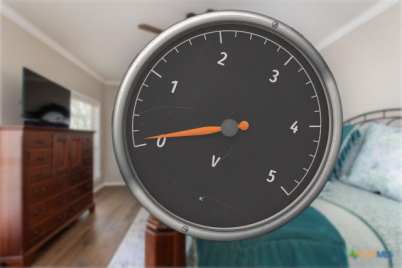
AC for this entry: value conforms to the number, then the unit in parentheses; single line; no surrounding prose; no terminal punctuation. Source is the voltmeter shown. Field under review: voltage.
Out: 0.1 (V)
